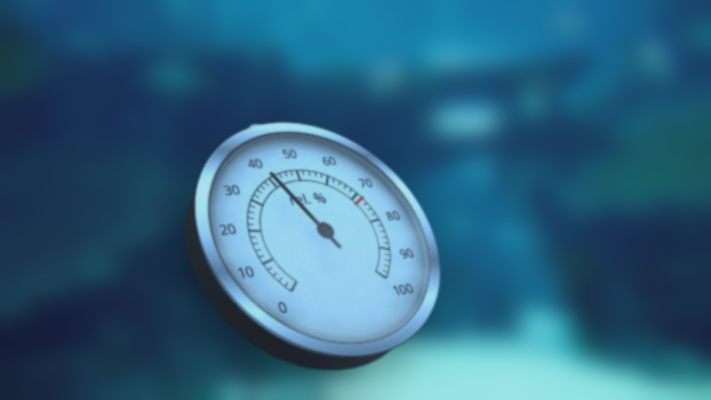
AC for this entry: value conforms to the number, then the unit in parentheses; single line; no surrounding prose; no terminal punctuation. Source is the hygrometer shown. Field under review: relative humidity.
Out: 40 (%)
